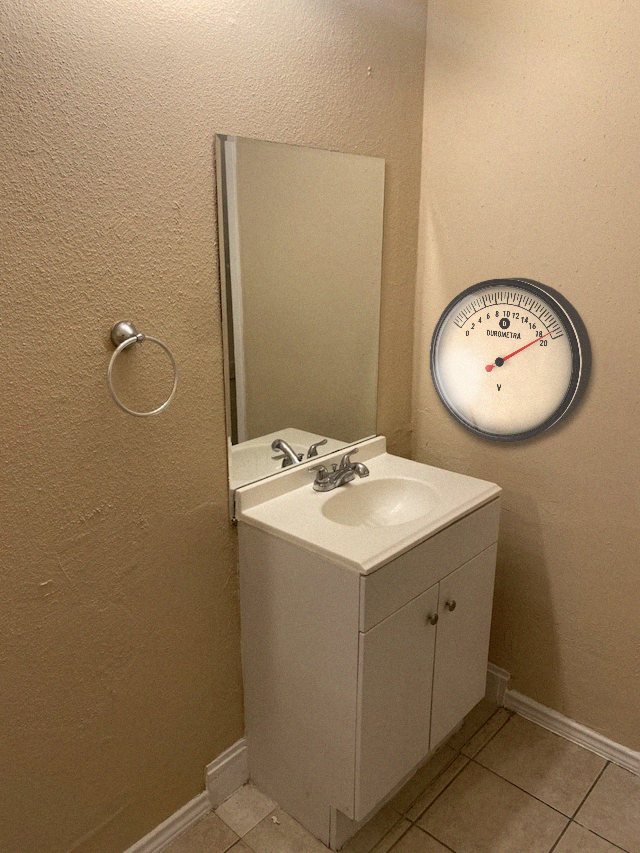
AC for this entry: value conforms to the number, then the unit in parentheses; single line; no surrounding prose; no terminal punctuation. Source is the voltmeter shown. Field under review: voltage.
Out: 19 (V)
